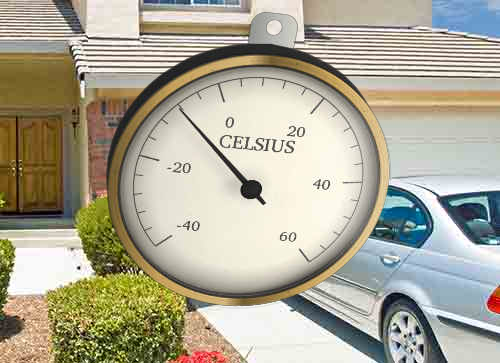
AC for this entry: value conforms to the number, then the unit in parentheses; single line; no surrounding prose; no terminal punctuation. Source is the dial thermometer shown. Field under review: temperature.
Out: -8 (°C)
